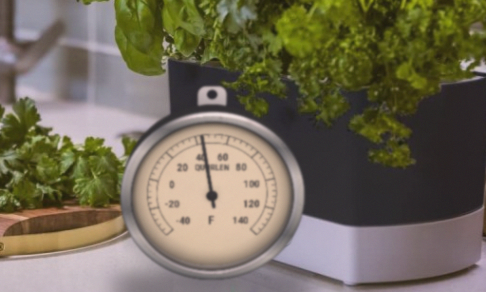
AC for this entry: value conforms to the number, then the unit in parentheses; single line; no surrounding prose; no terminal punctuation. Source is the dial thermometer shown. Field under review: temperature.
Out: 44 (°F)
